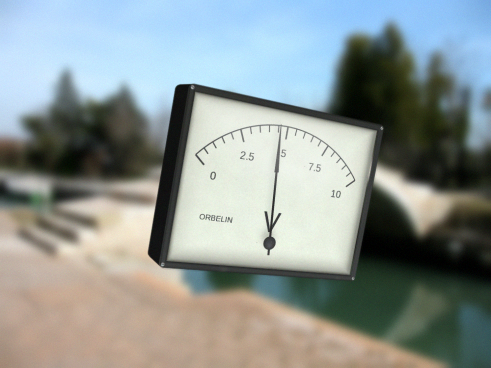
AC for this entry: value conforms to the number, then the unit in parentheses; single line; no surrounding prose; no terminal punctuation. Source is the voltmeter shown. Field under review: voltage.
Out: 4.5 (V)
